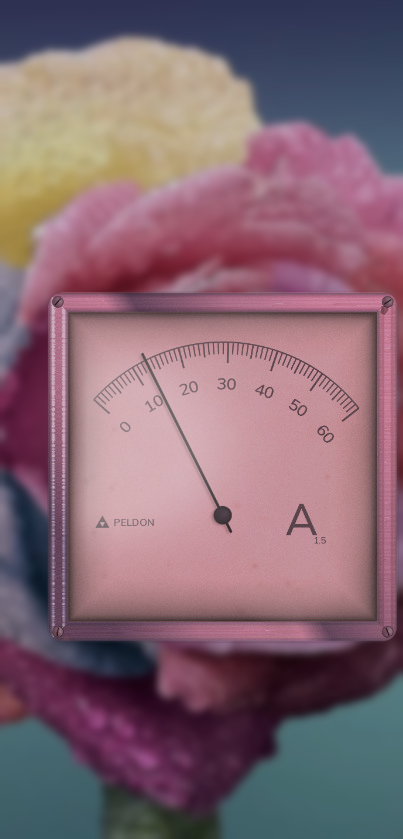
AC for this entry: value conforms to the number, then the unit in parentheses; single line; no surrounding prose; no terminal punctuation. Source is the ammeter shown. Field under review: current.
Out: 13 (A)
